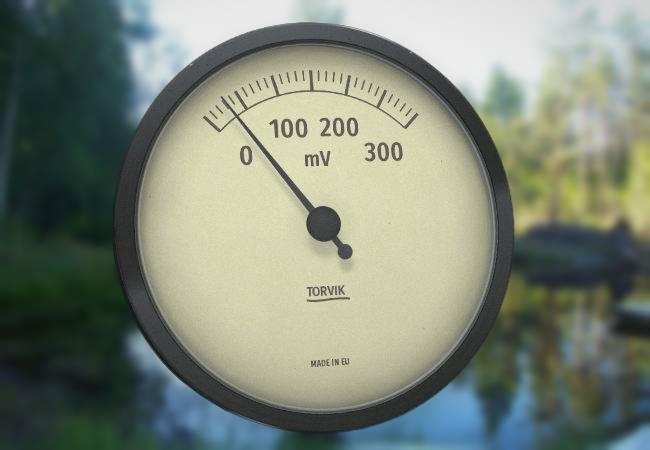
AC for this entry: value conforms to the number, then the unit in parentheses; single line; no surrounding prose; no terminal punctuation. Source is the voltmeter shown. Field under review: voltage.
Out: 30 (mV)
